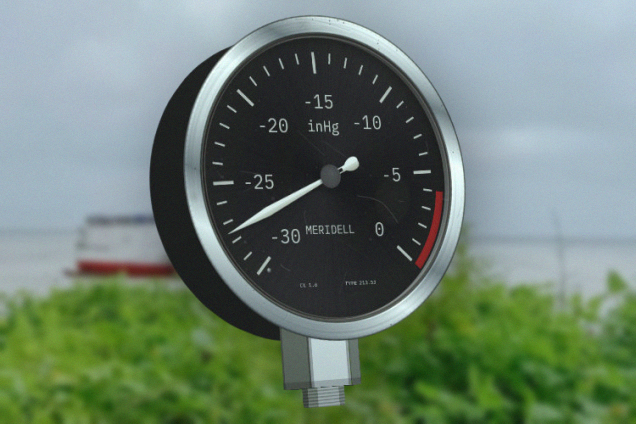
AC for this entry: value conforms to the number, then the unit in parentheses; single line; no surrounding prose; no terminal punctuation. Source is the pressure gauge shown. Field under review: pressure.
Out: -27.5 (inHg)
